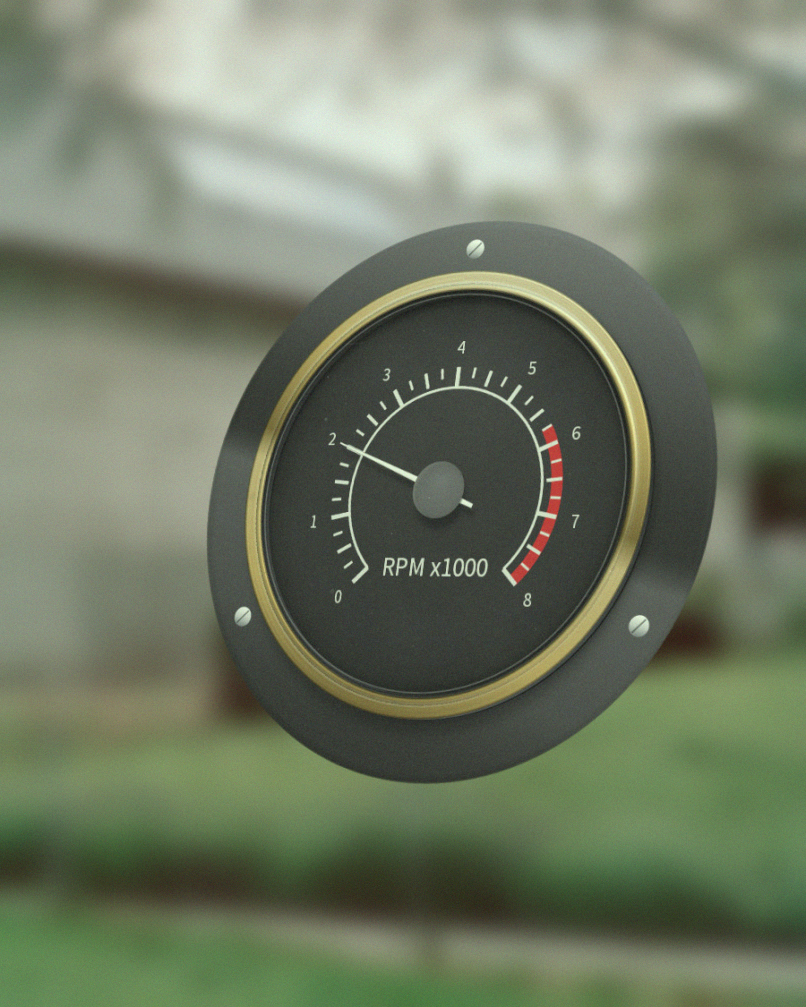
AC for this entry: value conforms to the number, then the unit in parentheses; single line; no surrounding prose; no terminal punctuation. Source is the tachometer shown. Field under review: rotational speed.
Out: 2000 (rpm)
